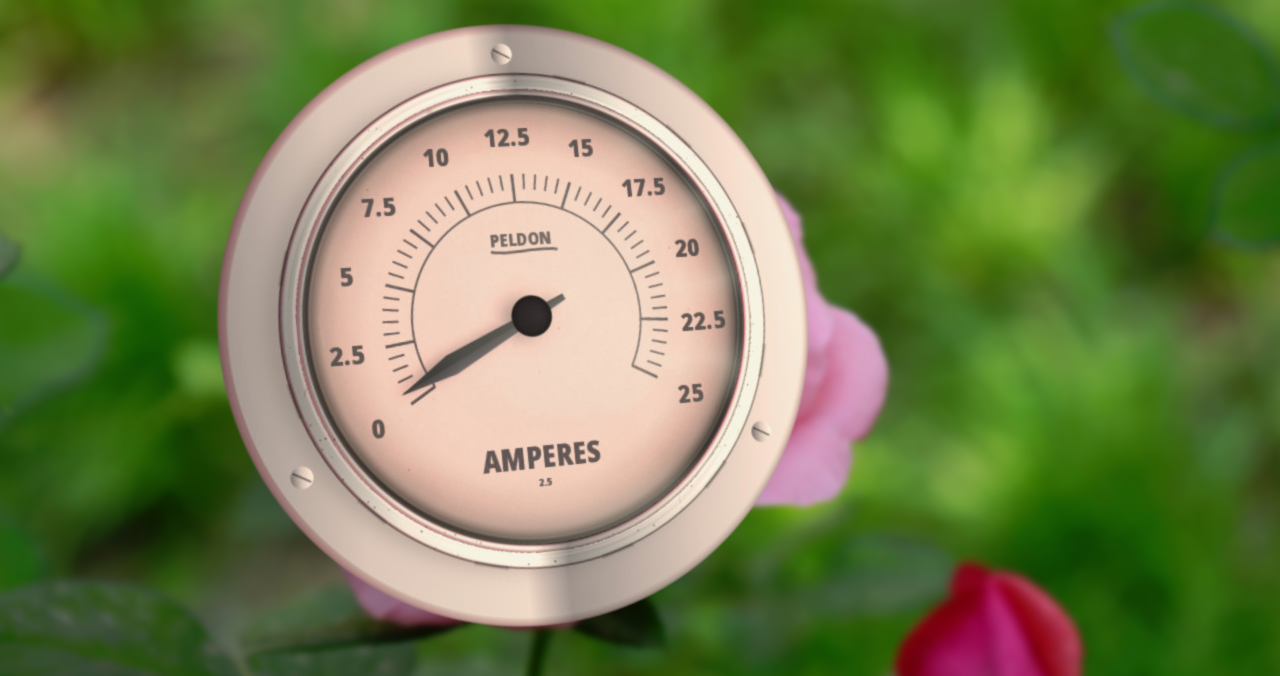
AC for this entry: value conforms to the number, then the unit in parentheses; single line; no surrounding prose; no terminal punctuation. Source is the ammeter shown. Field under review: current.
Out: 0.5 (A)
